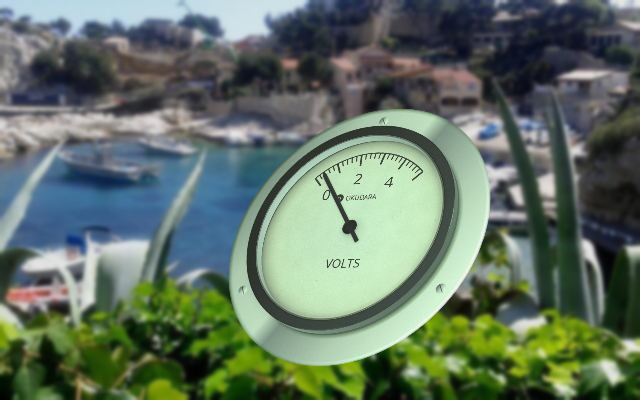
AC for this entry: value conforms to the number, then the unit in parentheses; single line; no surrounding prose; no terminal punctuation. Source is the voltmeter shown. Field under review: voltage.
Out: 0.4 (V)
